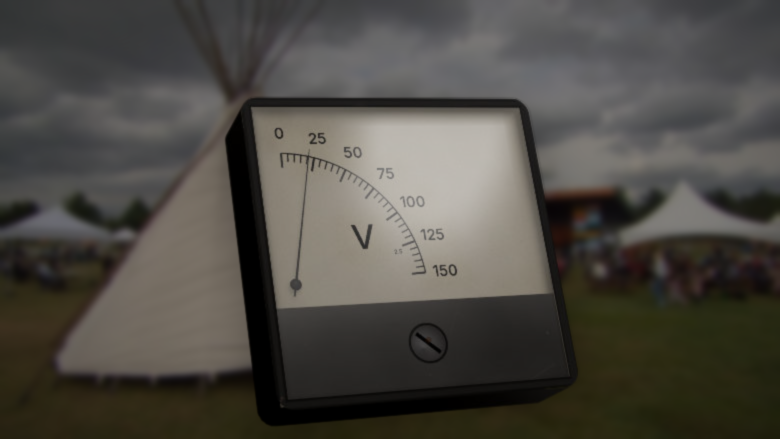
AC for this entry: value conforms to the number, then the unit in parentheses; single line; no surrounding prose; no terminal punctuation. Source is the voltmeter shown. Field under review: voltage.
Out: 20 (V)
